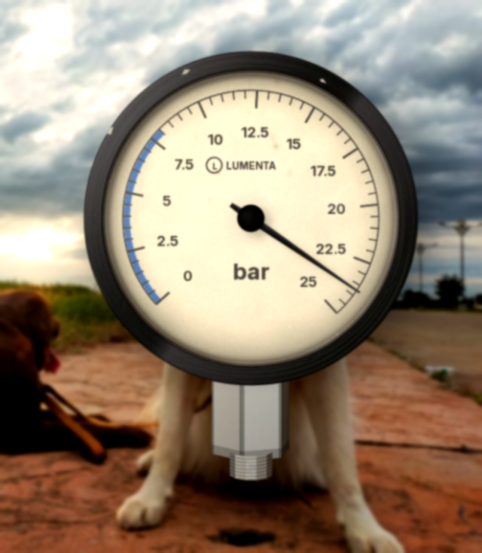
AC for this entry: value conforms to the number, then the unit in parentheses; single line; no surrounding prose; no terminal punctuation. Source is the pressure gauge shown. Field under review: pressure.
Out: 23.75 (bar)
